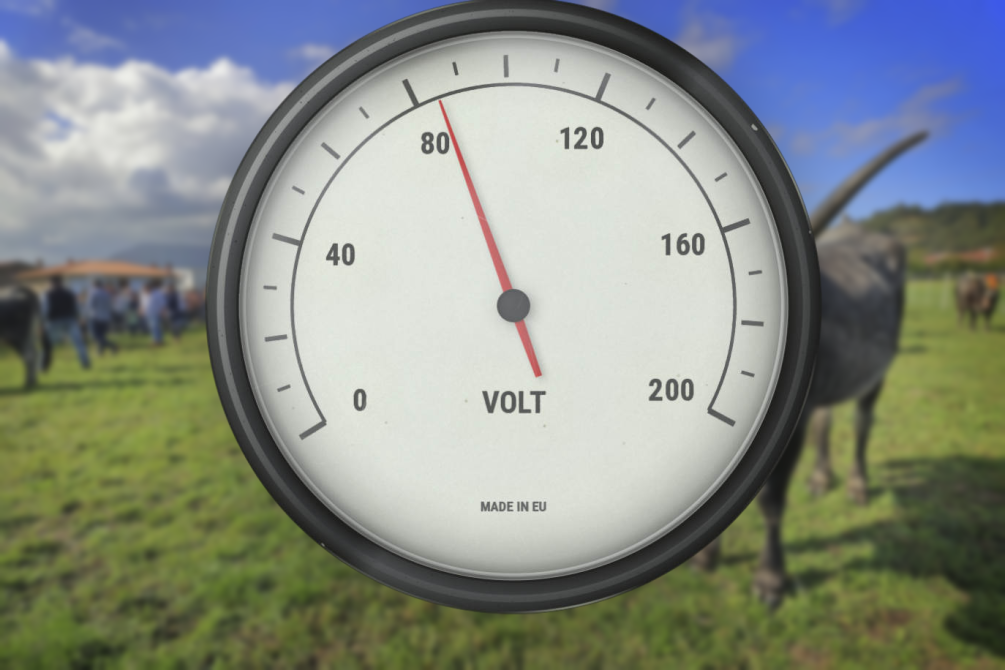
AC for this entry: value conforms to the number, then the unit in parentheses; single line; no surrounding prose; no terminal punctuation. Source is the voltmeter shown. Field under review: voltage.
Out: 85 (V)
